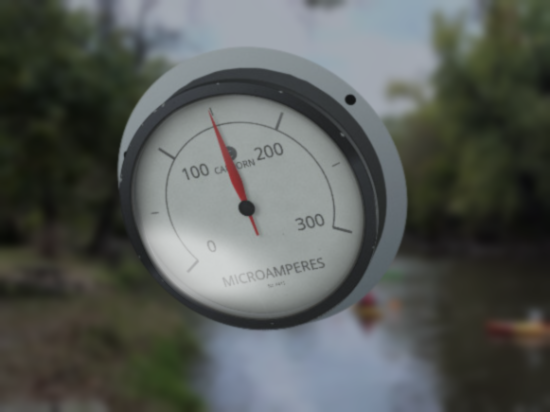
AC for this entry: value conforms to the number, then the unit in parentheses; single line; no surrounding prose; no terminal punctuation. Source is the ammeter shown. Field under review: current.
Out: 150 (µA)
